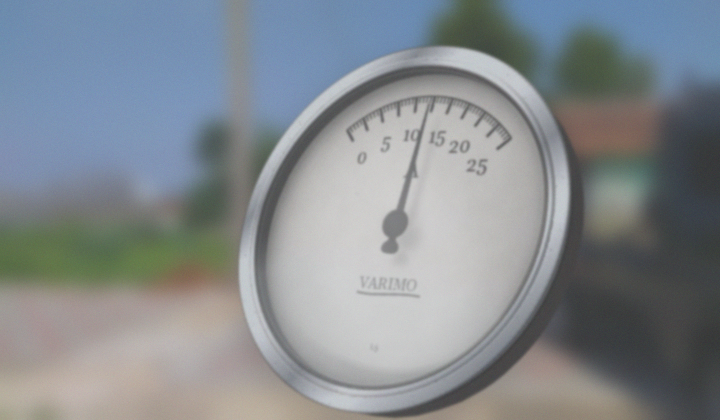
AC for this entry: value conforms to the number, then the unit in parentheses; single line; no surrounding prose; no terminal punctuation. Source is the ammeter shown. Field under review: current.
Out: 12.5 (A)
